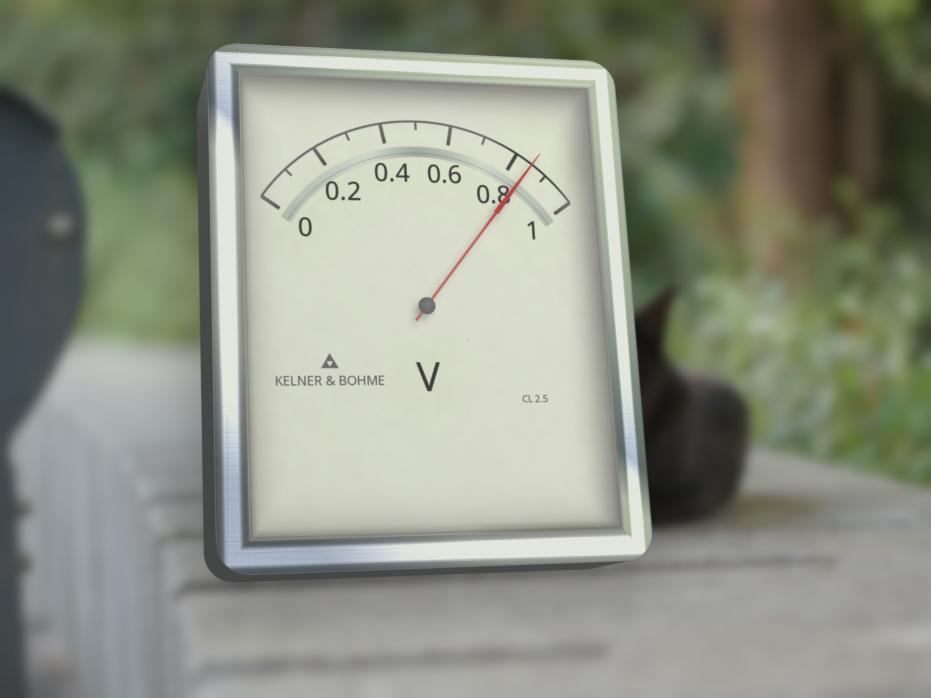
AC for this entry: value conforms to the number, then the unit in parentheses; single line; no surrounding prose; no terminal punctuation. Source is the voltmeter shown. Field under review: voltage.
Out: 0.85 (V)
